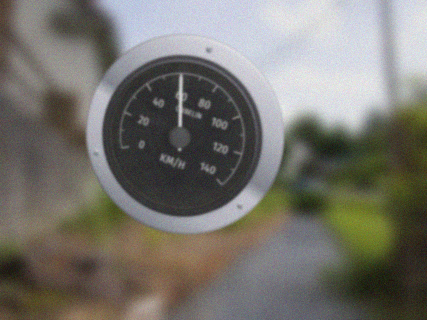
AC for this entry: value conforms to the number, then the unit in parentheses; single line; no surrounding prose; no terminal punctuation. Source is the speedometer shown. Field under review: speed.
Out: 60 (km/h)
